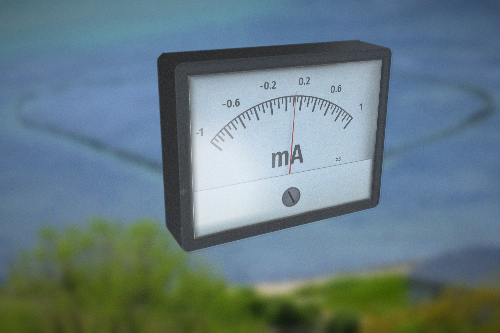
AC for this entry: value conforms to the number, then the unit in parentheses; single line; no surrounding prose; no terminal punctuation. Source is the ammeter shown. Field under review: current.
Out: 0.1 (mA)
